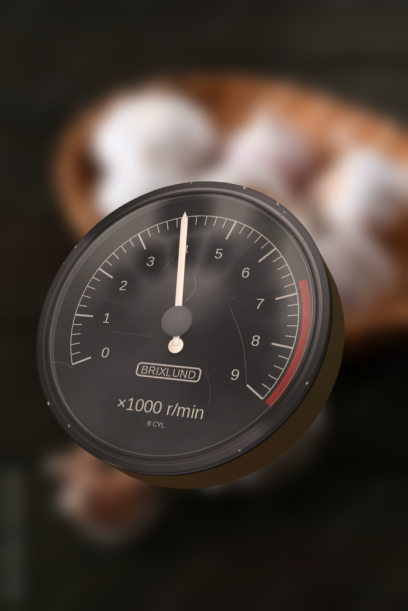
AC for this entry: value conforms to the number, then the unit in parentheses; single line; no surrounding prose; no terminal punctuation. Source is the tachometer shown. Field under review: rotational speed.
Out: 4000 (rpm)
